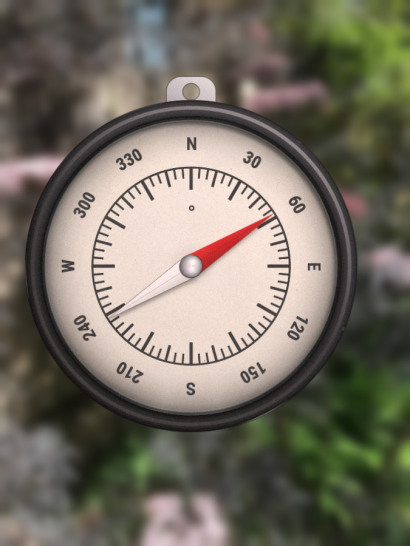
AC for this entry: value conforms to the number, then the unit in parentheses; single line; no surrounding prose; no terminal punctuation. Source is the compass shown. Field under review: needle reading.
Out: 57.5 (°)
